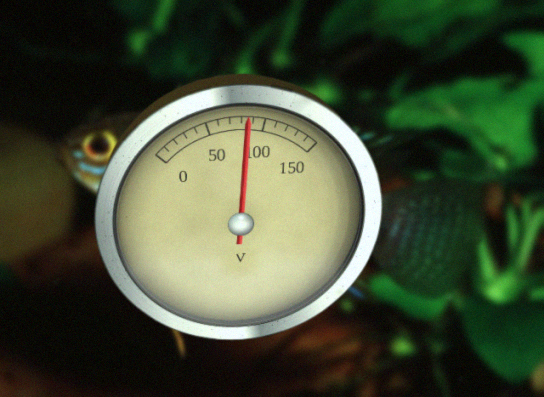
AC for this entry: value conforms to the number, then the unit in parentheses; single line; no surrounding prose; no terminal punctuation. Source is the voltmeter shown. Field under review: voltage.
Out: 85 (V)
